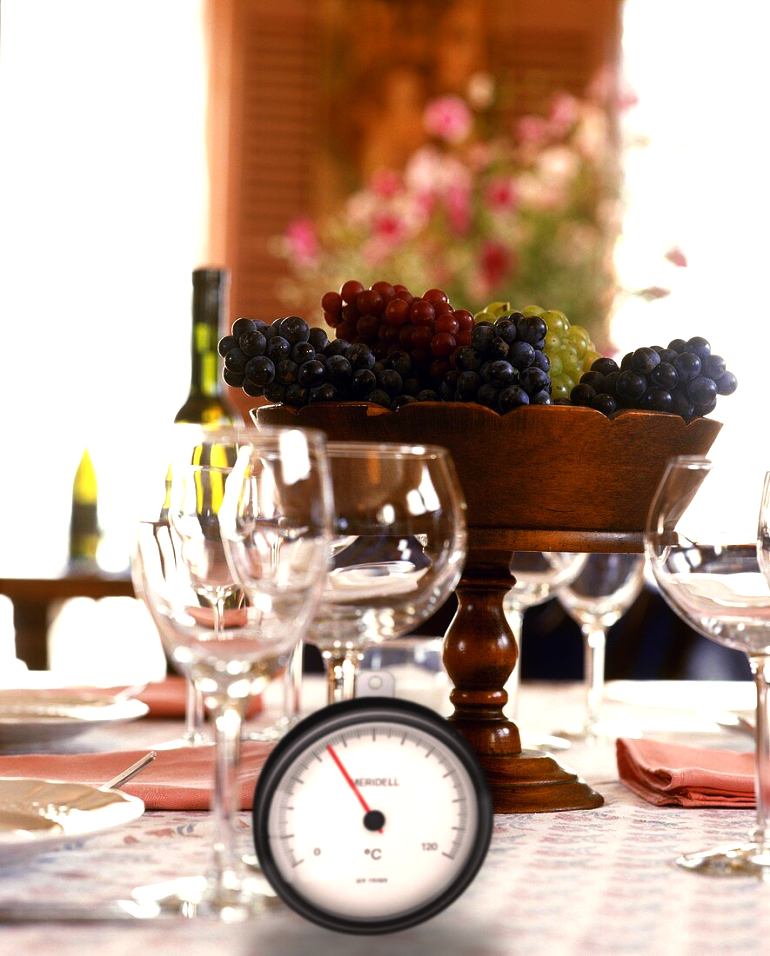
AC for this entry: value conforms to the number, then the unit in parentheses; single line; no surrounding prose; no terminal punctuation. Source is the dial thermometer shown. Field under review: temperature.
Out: 45 (°C)
